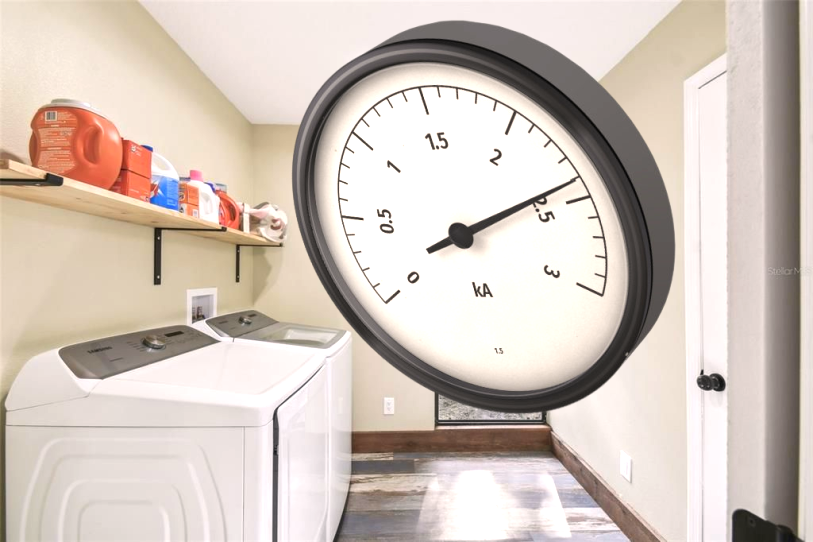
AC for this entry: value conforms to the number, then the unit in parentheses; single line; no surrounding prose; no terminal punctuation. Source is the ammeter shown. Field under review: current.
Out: 2.4 (kA)
